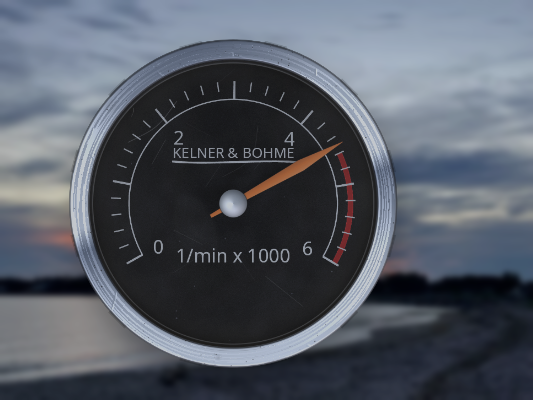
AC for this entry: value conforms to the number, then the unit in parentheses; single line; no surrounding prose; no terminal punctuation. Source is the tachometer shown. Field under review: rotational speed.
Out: 4500 (rpm)
